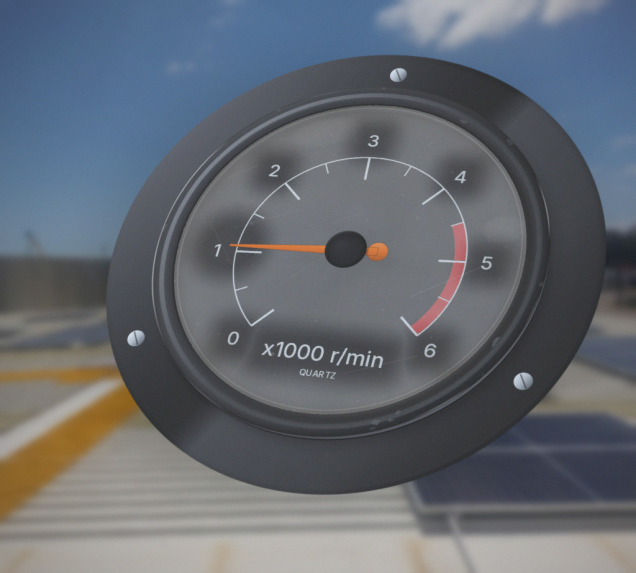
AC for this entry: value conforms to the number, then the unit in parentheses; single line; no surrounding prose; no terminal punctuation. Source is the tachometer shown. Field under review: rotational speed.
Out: 1000 (rpm)
